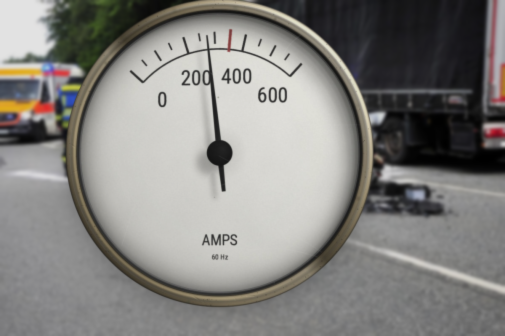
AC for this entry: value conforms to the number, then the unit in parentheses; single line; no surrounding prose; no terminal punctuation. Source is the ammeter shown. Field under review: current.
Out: 275 (A)
